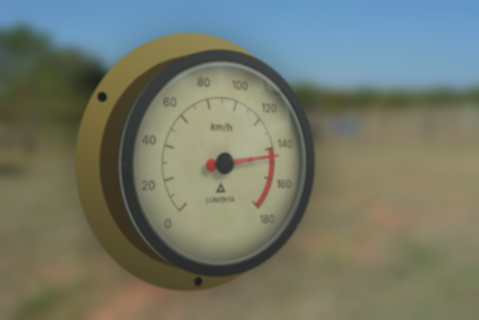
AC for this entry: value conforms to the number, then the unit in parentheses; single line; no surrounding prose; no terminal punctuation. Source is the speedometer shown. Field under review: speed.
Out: 145 (km/h)
